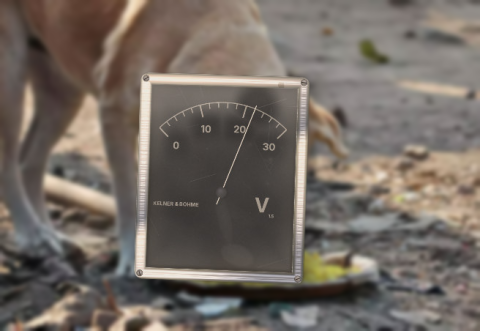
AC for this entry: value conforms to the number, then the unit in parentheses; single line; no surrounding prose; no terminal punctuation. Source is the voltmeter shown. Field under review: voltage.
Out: 22 (V)
